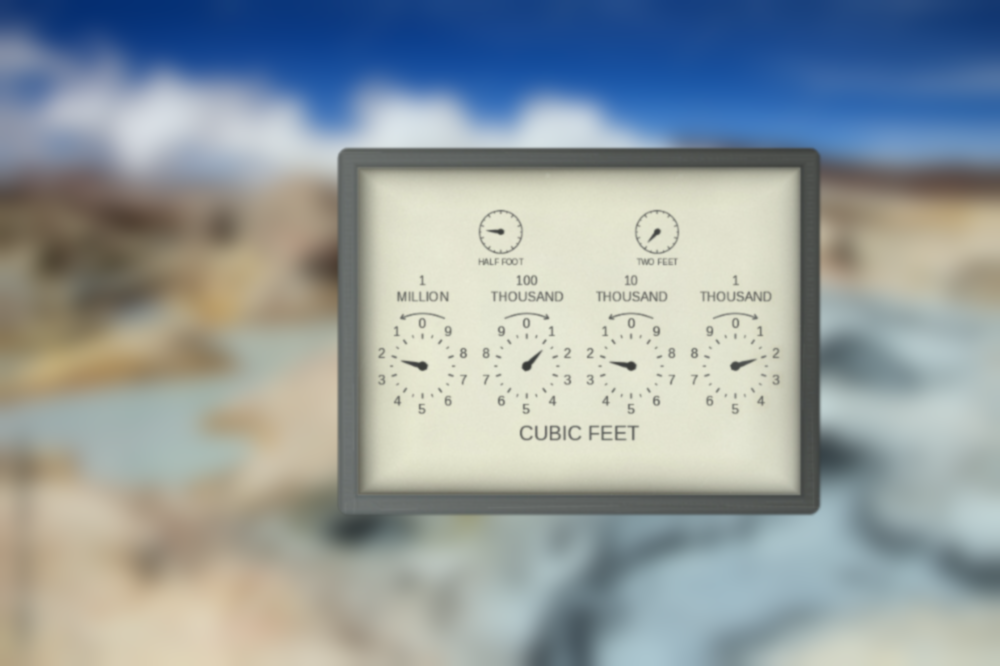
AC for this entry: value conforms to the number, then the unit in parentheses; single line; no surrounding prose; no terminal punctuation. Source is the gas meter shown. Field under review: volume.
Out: 212200 (ft³)
